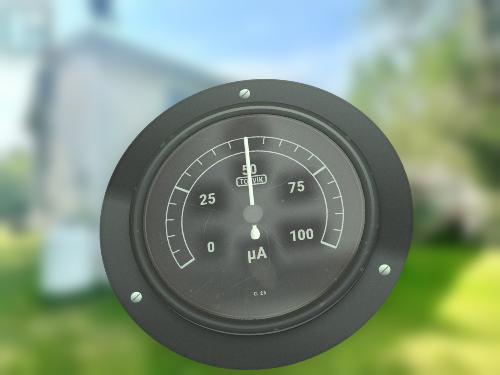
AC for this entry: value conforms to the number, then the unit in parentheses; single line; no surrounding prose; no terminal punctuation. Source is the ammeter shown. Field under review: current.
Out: 50 (µA)
